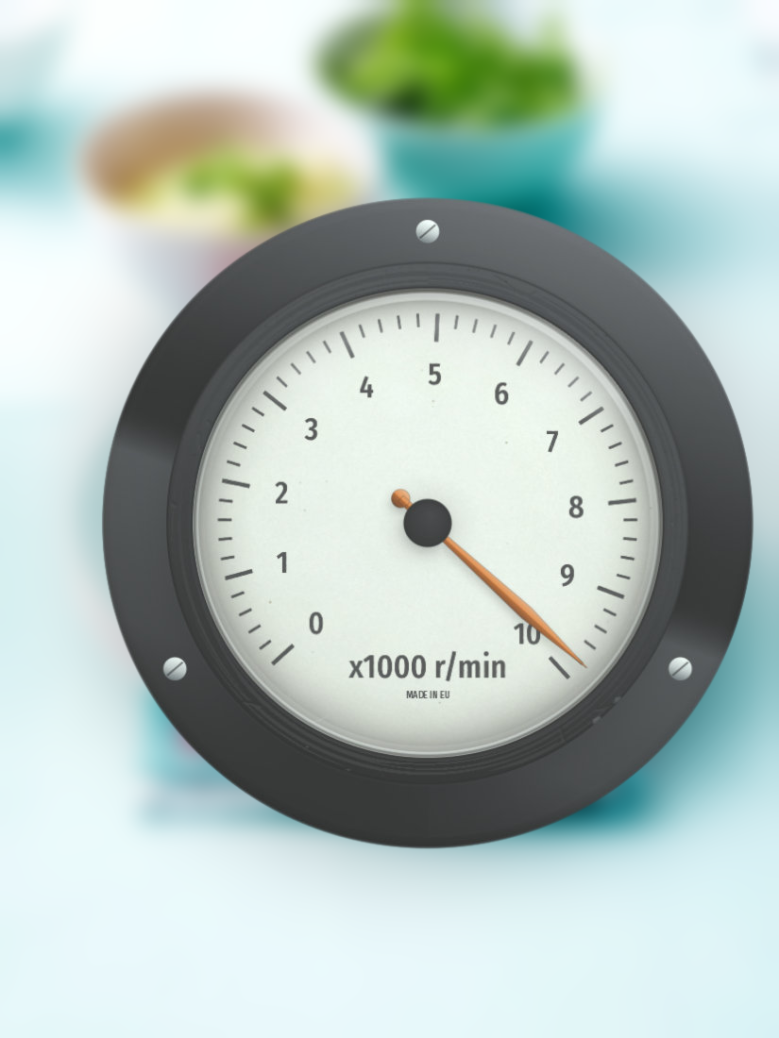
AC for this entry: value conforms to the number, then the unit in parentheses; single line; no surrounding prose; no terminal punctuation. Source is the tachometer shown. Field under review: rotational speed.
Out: 9800 (rpm)
